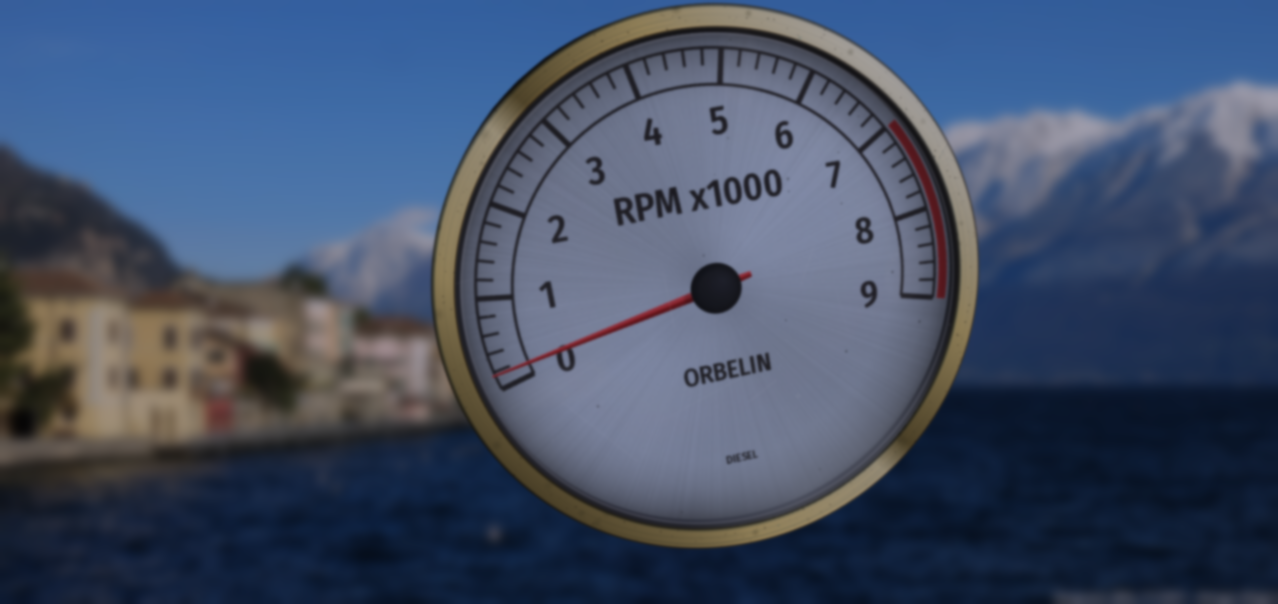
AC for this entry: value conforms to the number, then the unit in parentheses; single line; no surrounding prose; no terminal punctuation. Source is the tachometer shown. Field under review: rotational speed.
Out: 200 (rpm)
